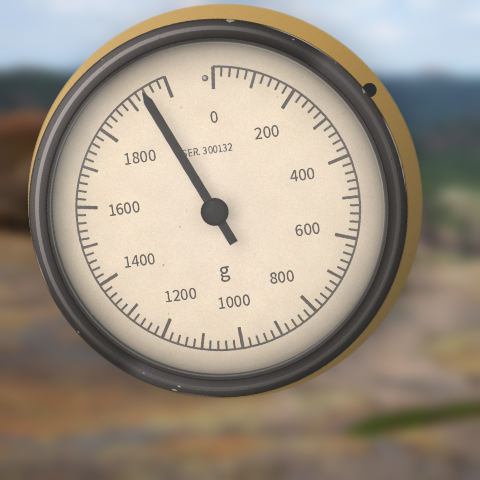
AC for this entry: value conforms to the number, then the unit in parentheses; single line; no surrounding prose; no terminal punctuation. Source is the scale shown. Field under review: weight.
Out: 1940 (g)
